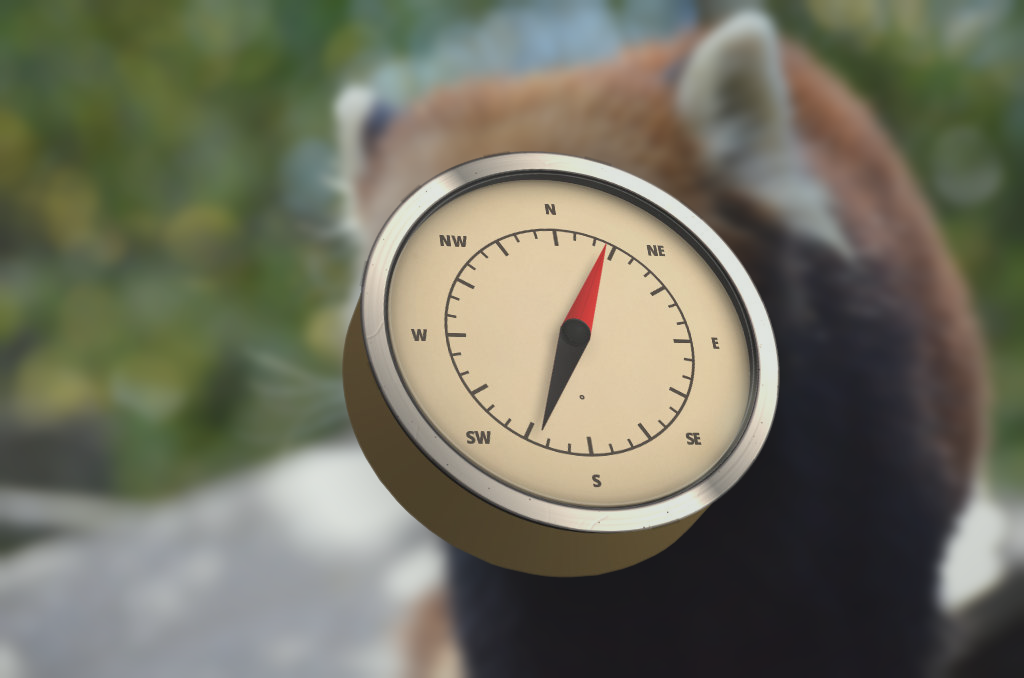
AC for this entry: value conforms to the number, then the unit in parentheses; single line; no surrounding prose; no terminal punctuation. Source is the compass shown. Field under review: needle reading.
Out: 25 (°)
